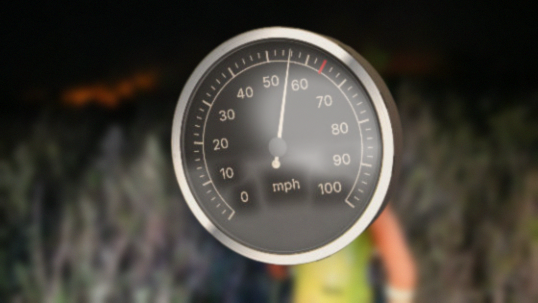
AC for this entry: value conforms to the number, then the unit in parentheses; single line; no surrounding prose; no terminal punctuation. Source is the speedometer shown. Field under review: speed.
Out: 56 (mph)
